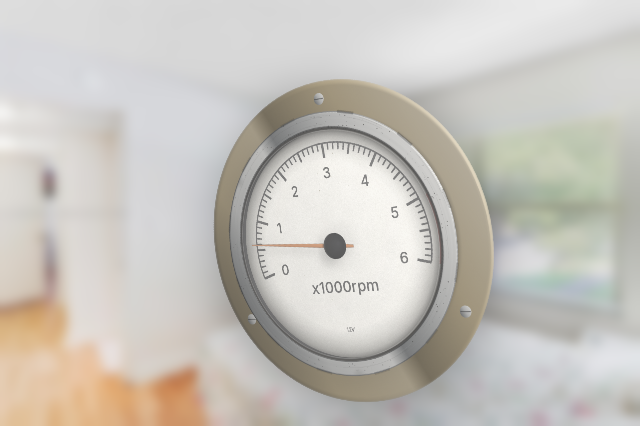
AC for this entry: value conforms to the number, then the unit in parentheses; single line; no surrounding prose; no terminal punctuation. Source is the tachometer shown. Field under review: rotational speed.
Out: 600 (rpm)
